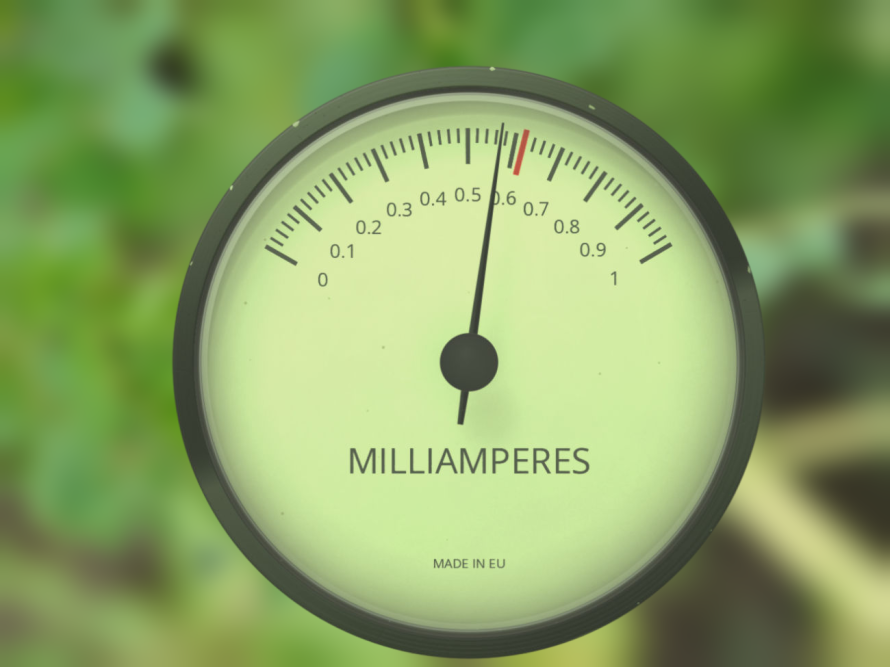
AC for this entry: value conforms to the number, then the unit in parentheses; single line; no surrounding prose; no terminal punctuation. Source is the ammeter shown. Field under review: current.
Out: 0.57 (mA)
